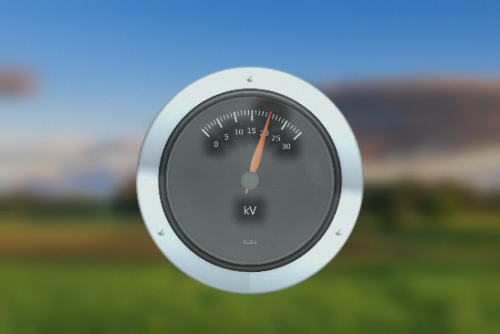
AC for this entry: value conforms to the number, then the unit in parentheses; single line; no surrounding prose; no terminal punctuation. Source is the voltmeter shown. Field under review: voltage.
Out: 20 (kV)
